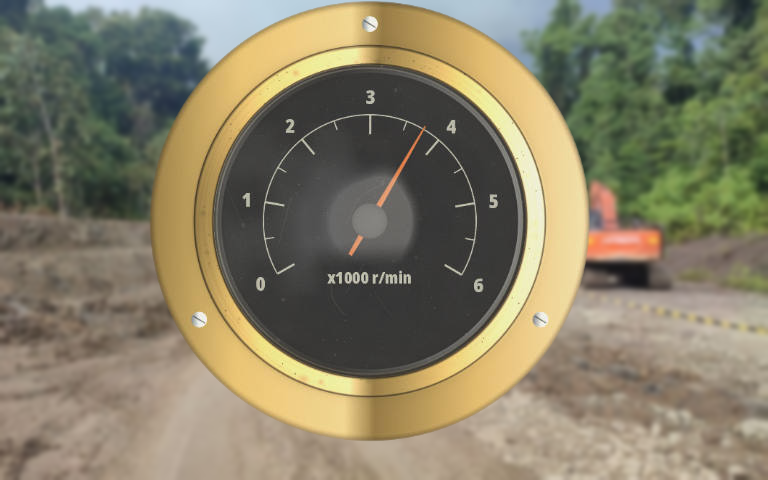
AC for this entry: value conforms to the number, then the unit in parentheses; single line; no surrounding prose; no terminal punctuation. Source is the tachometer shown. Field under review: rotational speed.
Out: 3750 (rpm)
